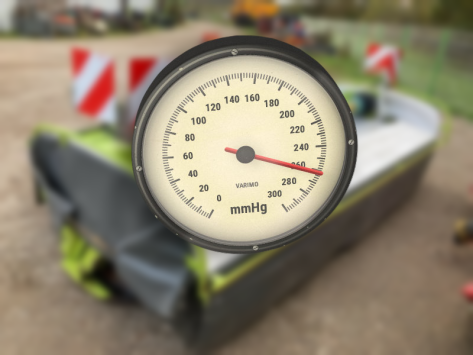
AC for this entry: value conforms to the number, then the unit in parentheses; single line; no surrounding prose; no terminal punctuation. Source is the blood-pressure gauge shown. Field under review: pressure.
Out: 260 (mmHg)
